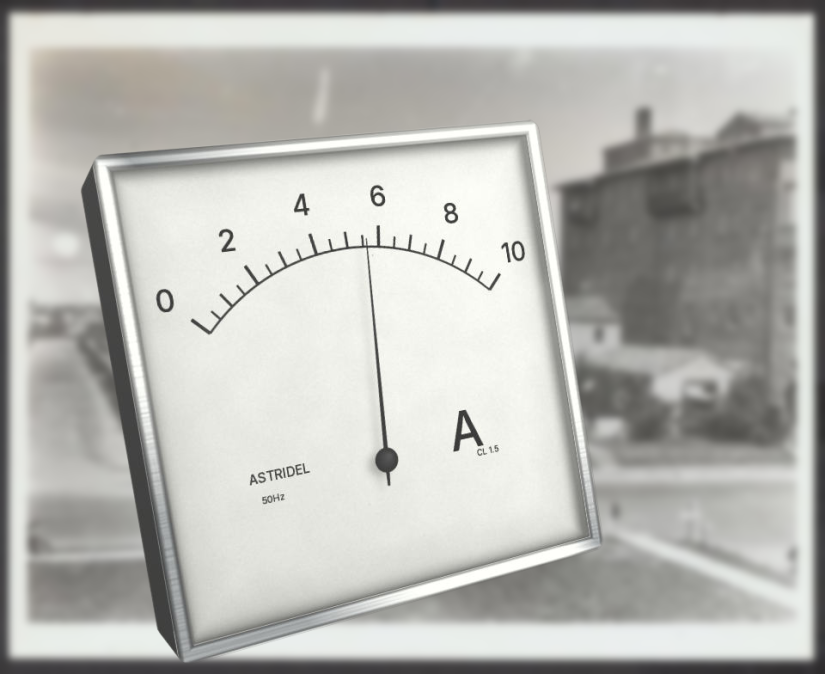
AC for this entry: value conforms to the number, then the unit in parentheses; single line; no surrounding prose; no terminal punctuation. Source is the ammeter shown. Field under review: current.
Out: 5.5 (A)
